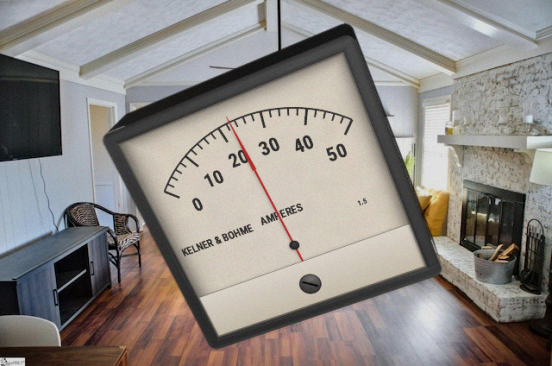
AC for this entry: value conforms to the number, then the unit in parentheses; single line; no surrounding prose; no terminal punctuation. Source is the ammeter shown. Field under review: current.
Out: 23 (A)
